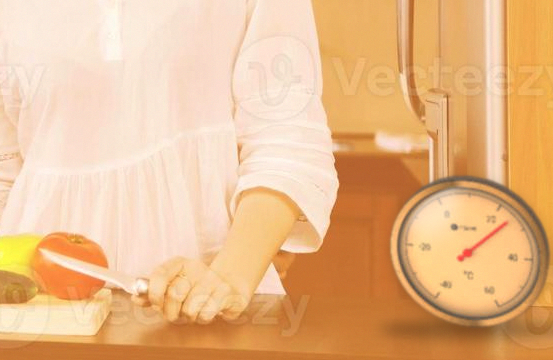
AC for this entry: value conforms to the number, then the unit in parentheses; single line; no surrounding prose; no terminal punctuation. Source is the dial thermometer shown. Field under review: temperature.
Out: 25 (°C)
